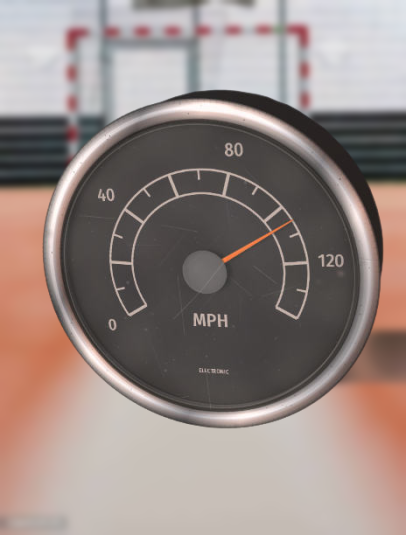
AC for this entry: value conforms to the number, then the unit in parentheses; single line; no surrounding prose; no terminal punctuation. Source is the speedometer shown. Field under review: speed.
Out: 105 (mph)
